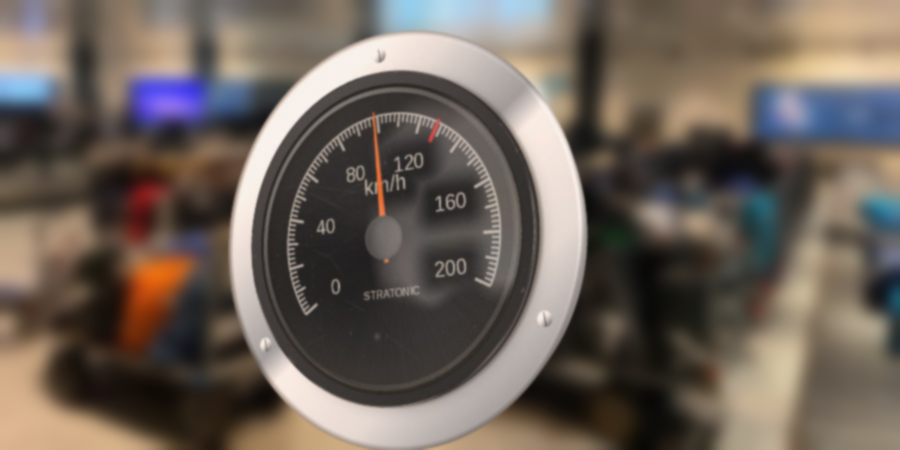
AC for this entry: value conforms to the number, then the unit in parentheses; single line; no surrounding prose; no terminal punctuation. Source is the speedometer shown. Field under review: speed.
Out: 100 (km/h)
